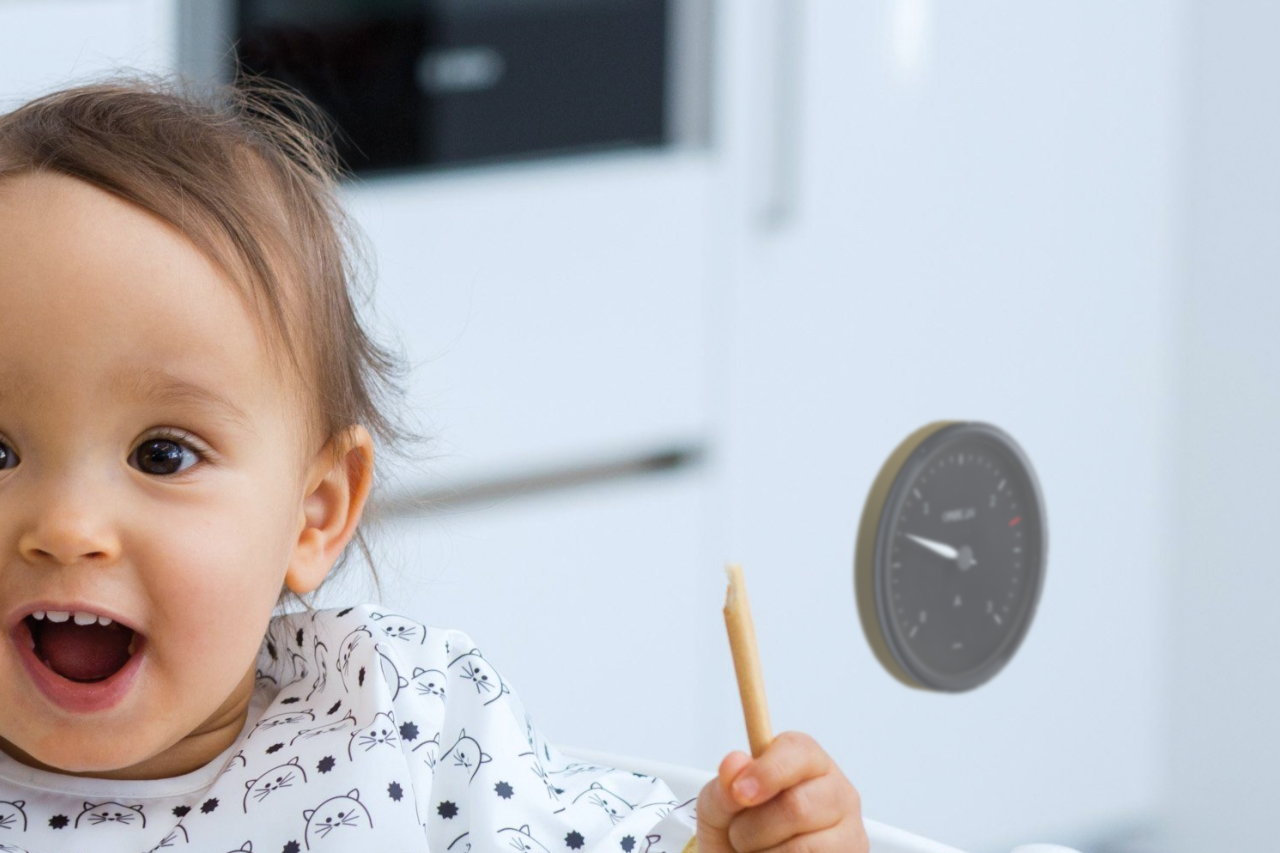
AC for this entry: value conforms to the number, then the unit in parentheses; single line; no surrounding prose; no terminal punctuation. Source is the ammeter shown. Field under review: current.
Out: 0.7 (A)
